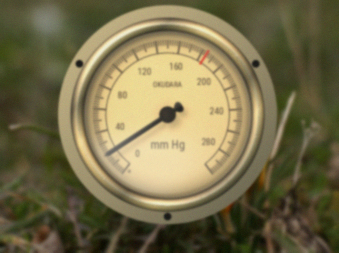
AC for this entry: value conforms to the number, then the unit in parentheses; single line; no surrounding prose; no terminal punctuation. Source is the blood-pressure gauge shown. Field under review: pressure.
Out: 20 (mmHg)
